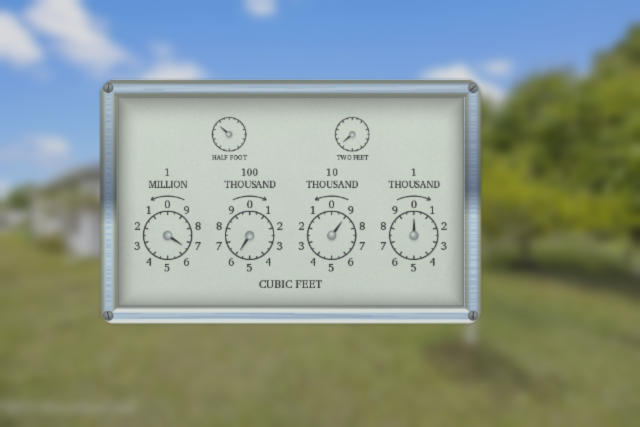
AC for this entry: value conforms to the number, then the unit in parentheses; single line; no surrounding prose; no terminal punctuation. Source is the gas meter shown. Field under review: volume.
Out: 659000 (ft³)
